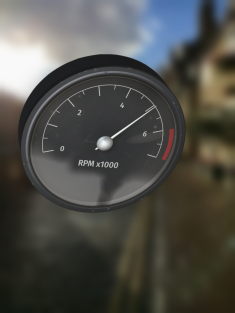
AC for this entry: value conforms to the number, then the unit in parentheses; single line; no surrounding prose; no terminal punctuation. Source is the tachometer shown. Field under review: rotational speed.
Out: 5000 (rpm)
